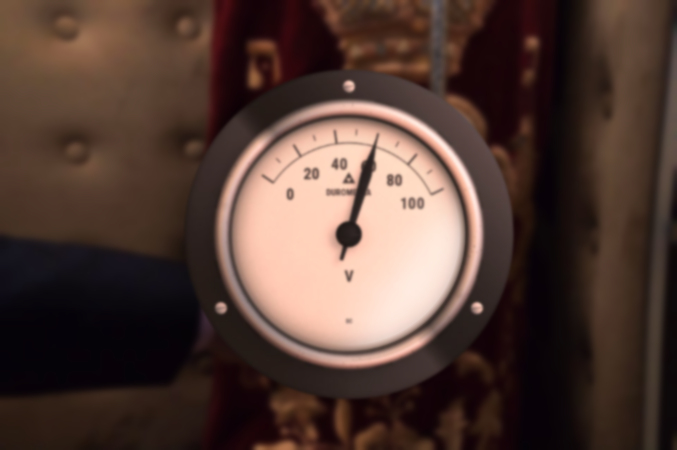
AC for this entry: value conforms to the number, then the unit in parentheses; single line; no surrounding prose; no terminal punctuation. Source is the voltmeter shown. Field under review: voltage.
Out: 60 (V)
